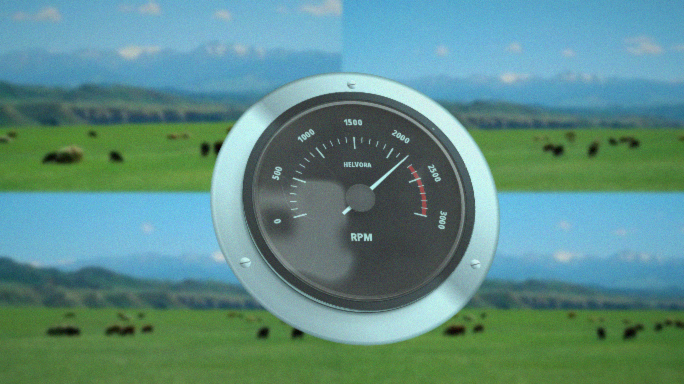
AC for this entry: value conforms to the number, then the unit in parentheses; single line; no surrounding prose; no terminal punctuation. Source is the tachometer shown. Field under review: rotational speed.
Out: 2200 (rpm)
